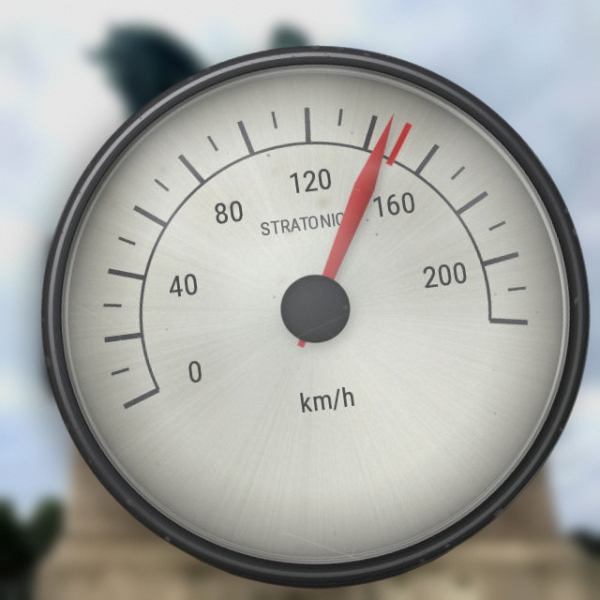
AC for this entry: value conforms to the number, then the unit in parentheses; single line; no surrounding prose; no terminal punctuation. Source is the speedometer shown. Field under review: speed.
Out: 145 (km/h)
